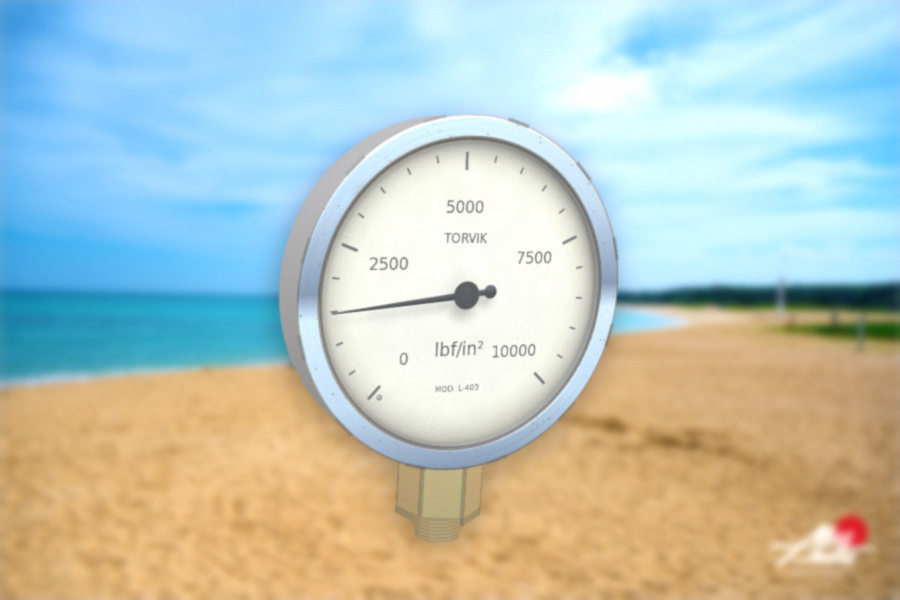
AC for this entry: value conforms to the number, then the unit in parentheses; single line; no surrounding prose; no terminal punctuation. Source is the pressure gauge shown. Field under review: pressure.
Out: 1500 (psi)
